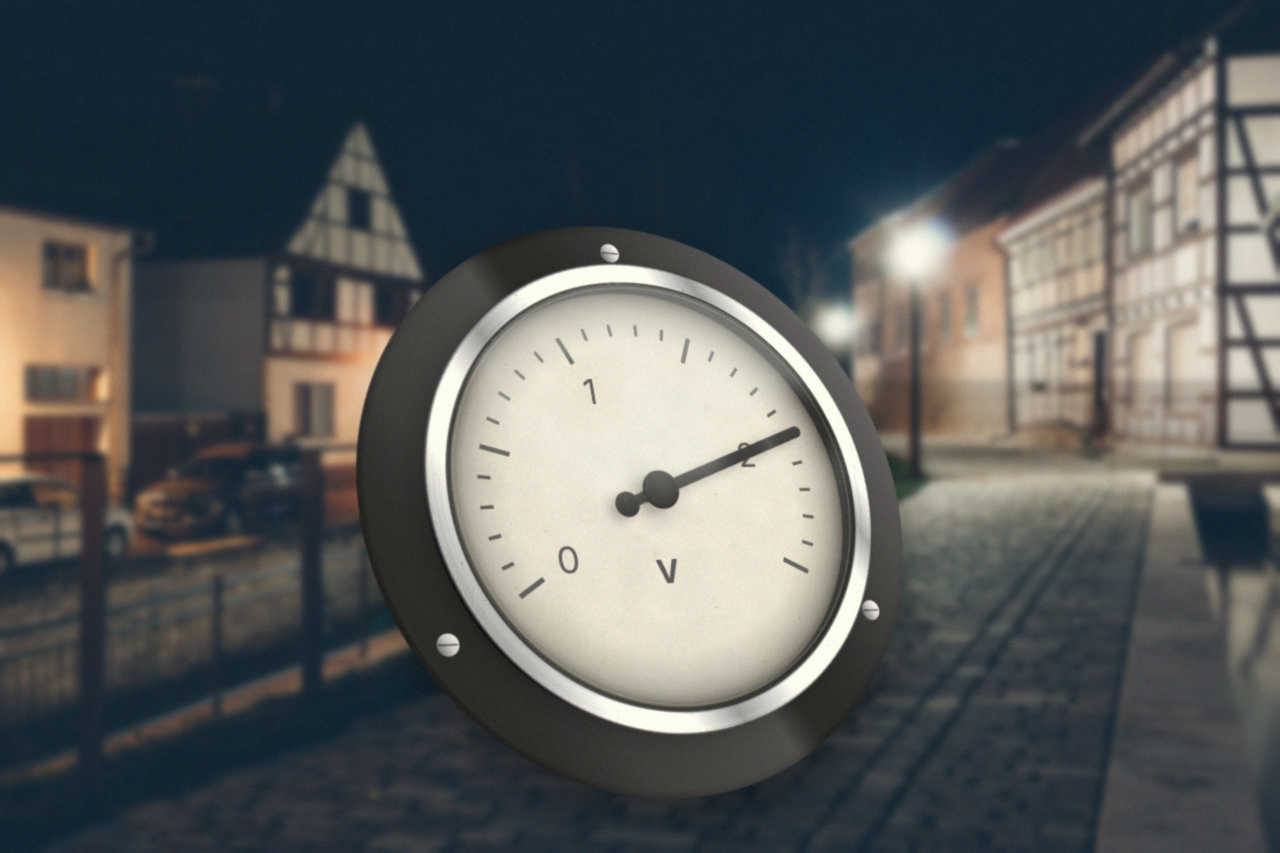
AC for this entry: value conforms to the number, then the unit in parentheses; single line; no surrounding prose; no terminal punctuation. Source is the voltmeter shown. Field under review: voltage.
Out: 2 (V)
